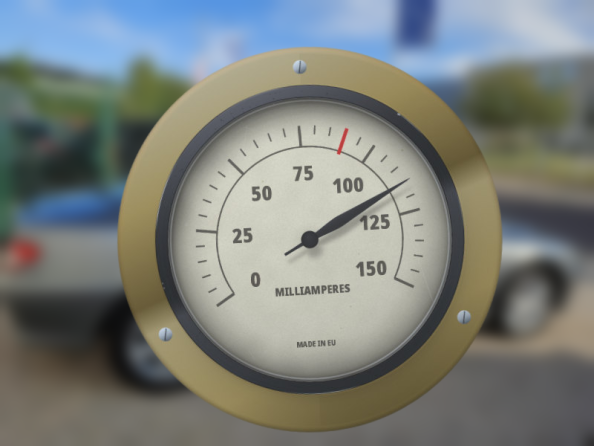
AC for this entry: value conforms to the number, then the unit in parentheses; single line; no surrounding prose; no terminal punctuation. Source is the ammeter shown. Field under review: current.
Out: 115 (mA)
